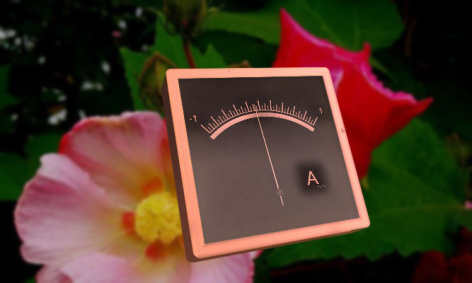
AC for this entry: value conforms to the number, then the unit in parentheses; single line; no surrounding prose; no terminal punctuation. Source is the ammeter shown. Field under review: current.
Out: -0.1 (A)
